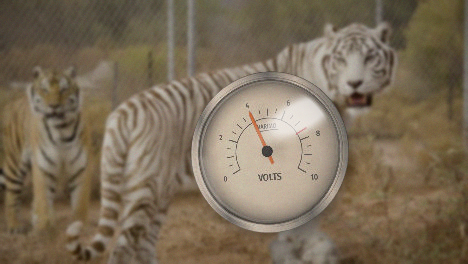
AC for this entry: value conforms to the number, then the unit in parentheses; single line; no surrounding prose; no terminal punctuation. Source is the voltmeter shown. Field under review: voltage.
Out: 4 (V)
